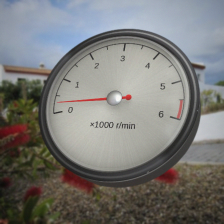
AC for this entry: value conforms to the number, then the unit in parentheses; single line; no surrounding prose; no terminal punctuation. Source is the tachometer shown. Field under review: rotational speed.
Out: 250 (rpm)
